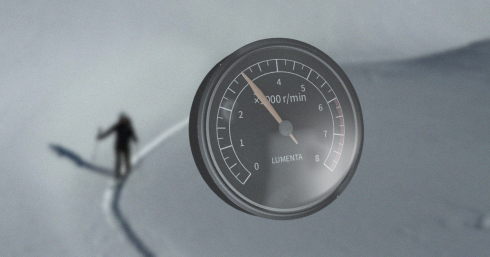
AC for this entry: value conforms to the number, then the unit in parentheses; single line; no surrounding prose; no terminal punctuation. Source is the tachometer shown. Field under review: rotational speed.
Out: 3000 (rpm)
